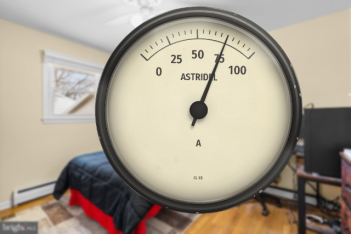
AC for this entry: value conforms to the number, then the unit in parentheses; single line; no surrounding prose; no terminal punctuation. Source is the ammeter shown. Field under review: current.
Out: 75 (A)
